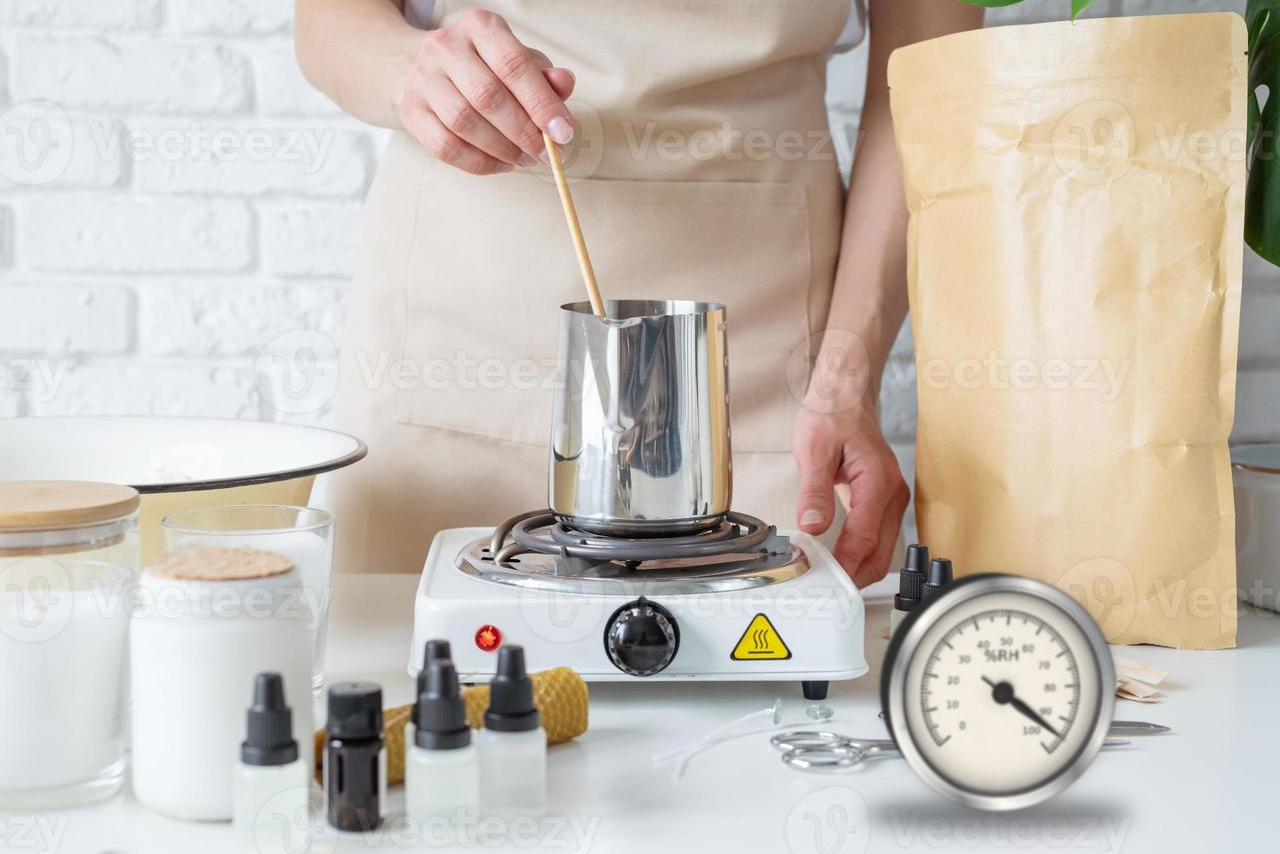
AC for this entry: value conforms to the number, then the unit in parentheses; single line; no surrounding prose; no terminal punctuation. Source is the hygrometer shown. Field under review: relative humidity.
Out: 95 (%)
